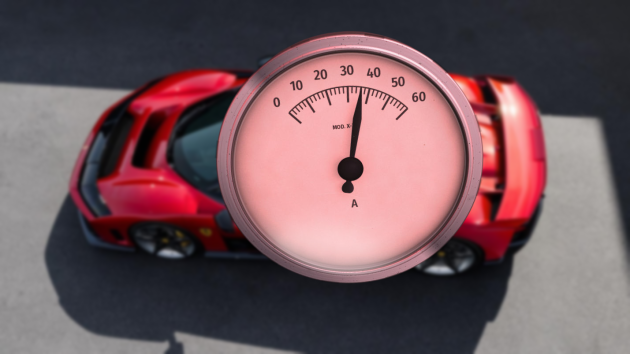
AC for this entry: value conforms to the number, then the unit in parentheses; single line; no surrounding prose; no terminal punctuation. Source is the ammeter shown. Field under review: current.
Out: 36 (A)
